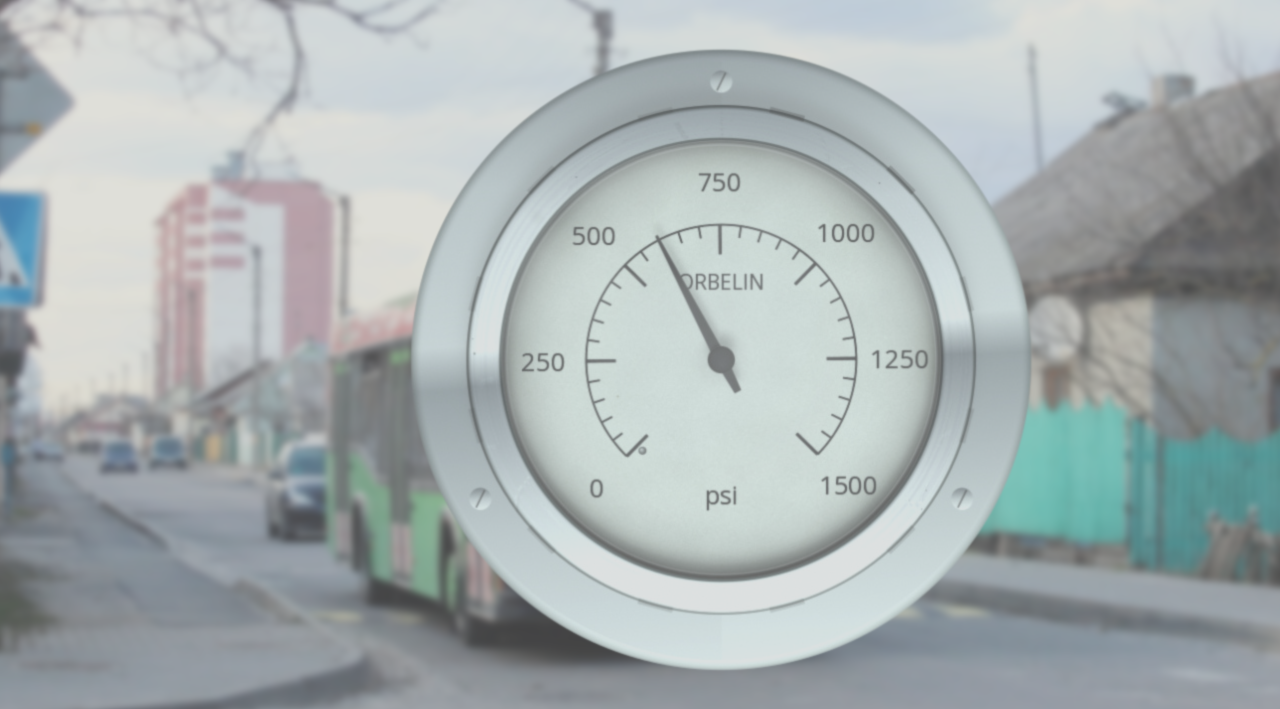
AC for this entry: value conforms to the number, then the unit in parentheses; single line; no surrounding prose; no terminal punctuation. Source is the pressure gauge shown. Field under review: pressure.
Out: 600 (psi)
